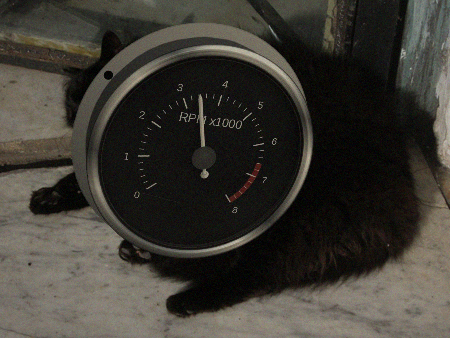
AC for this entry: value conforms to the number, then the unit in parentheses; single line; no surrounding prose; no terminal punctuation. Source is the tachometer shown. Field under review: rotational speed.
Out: 3400 (rpm)
